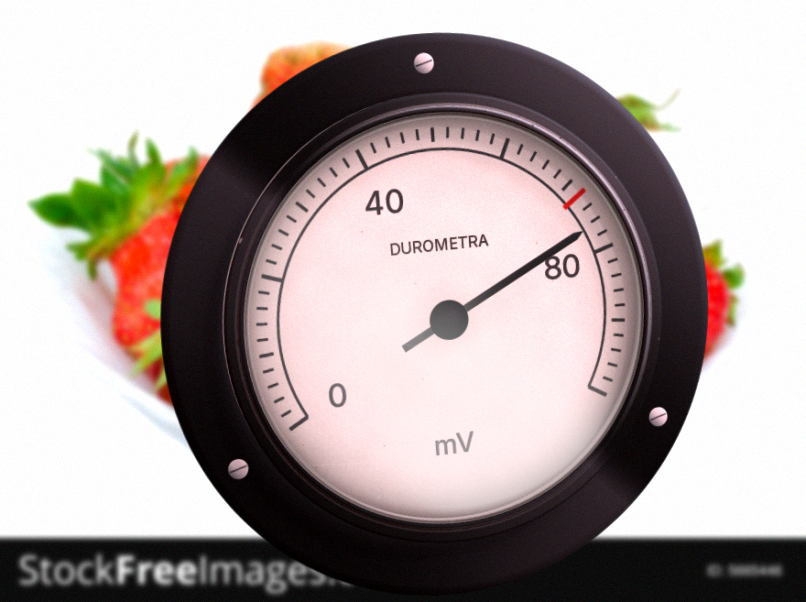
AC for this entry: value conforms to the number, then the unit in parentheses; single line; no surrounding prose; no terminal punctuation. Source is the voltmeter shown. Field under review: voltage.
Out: 76 (mV)
